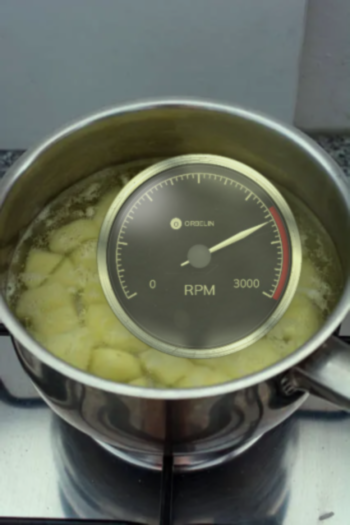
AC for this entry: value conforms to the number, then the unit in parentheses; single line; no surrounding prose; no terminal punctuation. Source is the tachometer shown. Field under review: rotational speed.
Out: 2300 (rpm)
